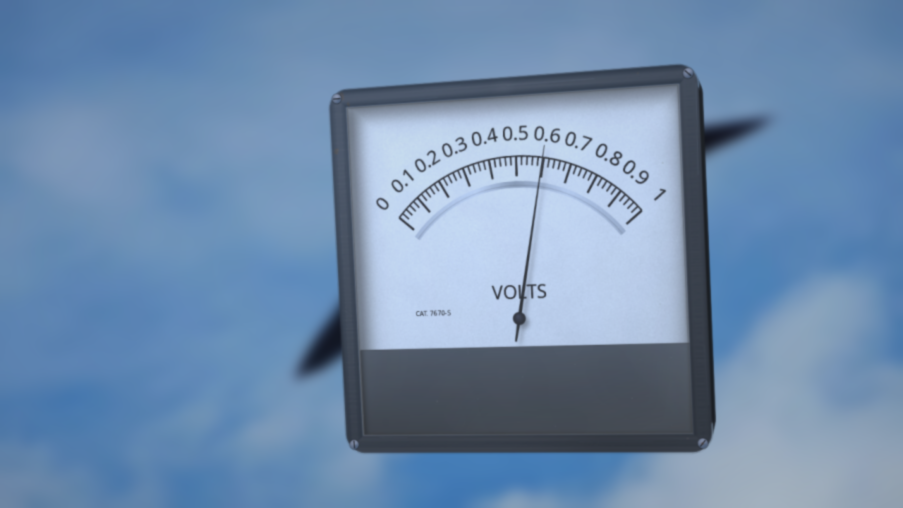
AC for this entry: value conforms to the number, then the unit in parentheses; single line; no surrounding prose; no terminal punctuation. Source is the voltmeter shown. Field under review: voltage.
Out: 0.6 (V)
